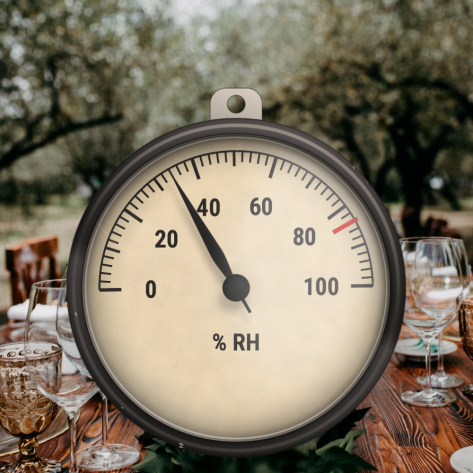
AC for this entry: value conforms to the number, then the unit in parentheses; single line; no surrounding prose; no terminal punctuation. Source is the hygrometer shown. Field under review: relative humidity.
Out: 34 (%)
